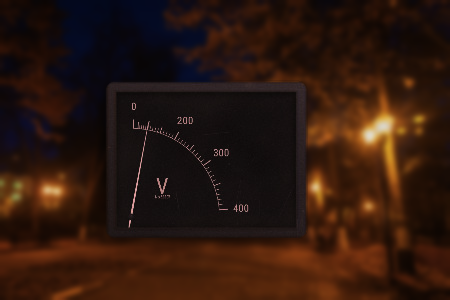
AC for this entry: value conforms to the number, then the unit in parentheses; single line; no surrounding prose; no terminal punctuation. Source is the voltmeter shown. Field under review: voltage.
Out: 100 (V)
